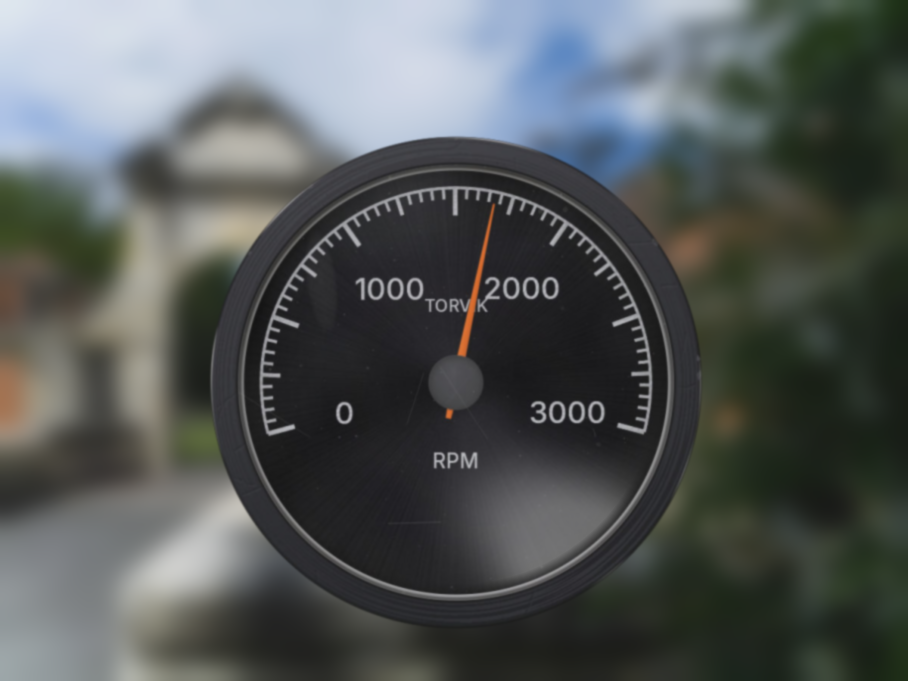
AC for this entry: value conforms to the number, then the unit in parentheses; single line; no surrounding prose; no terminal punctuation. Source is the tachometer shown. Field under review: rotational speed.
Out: 1675 (rpm)
